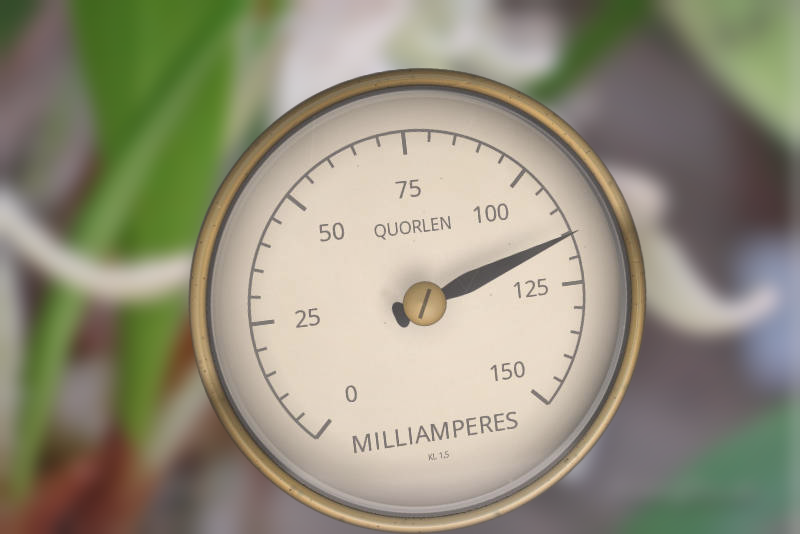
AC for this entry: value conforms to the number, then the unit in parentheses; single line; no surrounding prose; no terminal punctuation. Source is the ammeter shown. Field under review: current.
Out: 115 (mA)
